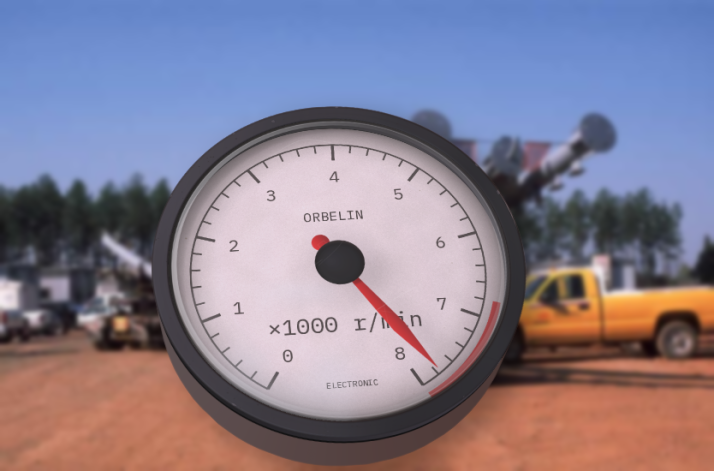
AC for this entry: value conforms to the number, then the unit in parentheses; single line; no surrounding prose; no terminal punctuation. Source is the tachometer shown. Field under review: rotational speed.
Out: 7800 (rpm)
